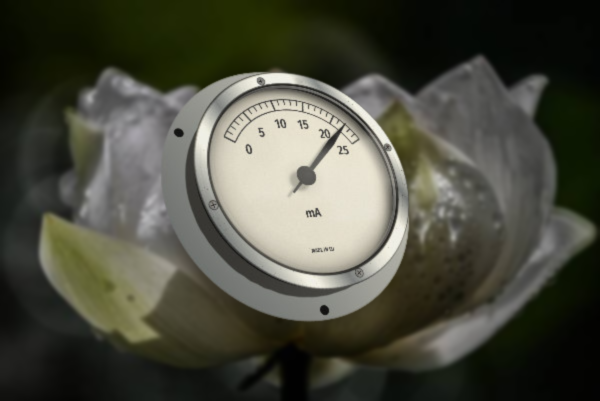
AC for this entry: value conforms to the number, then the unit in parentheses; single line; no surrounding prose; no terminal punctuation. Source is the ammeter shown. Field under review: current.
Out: 22 (mA)
